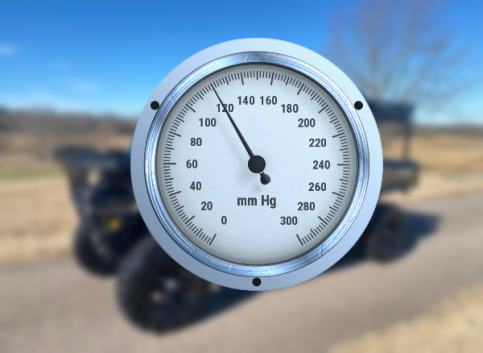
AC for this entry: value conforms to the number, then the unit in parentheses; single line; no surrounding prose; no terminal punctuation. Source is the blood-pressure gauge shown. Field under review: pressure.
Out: 120 (mmHg)
